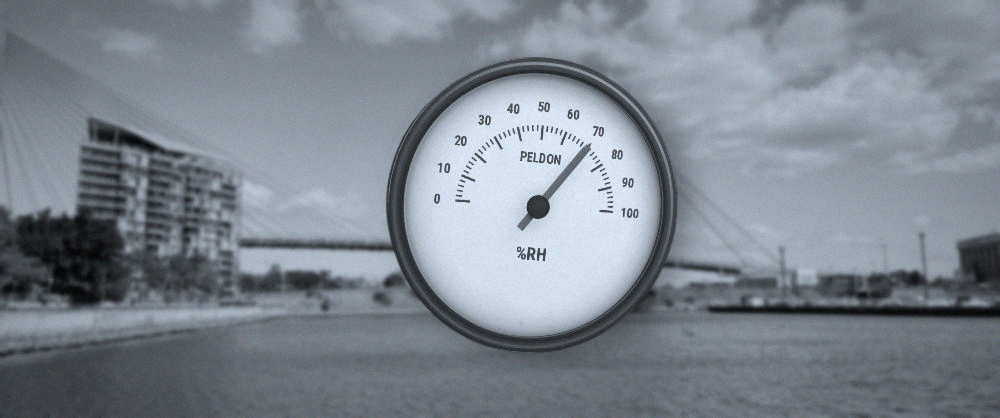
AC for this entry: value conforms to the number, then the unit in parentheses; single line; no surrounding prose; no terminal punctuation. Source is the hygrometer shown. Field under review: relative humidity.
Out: 70 (%)
